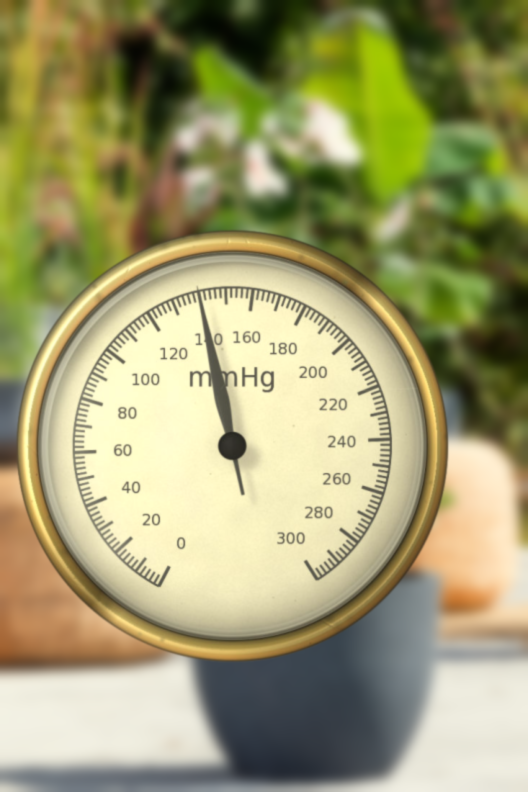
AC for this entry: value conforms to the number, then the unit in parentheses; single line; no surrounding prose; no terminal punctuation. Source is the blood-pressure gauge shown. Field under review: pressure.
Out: 140 (mmHg)
